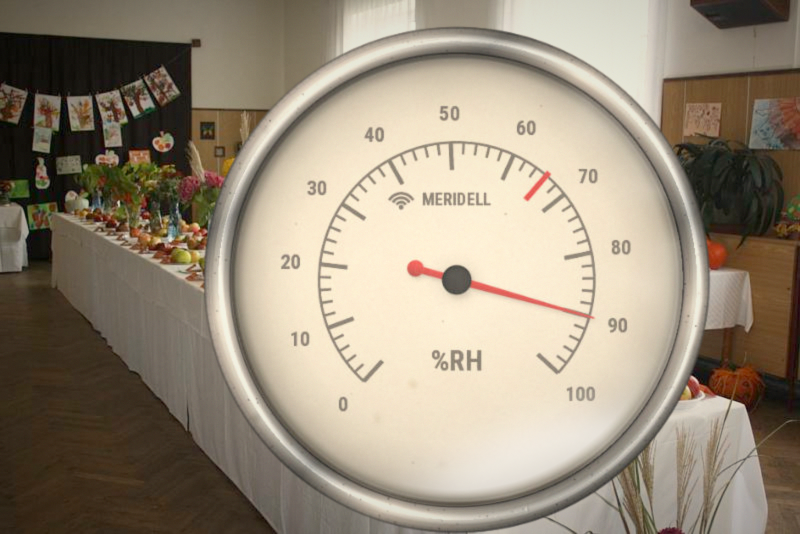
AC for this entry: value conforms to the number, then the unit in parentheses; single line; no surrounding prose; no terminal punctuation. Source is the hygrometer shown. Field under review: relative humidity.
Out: 90 (%)
